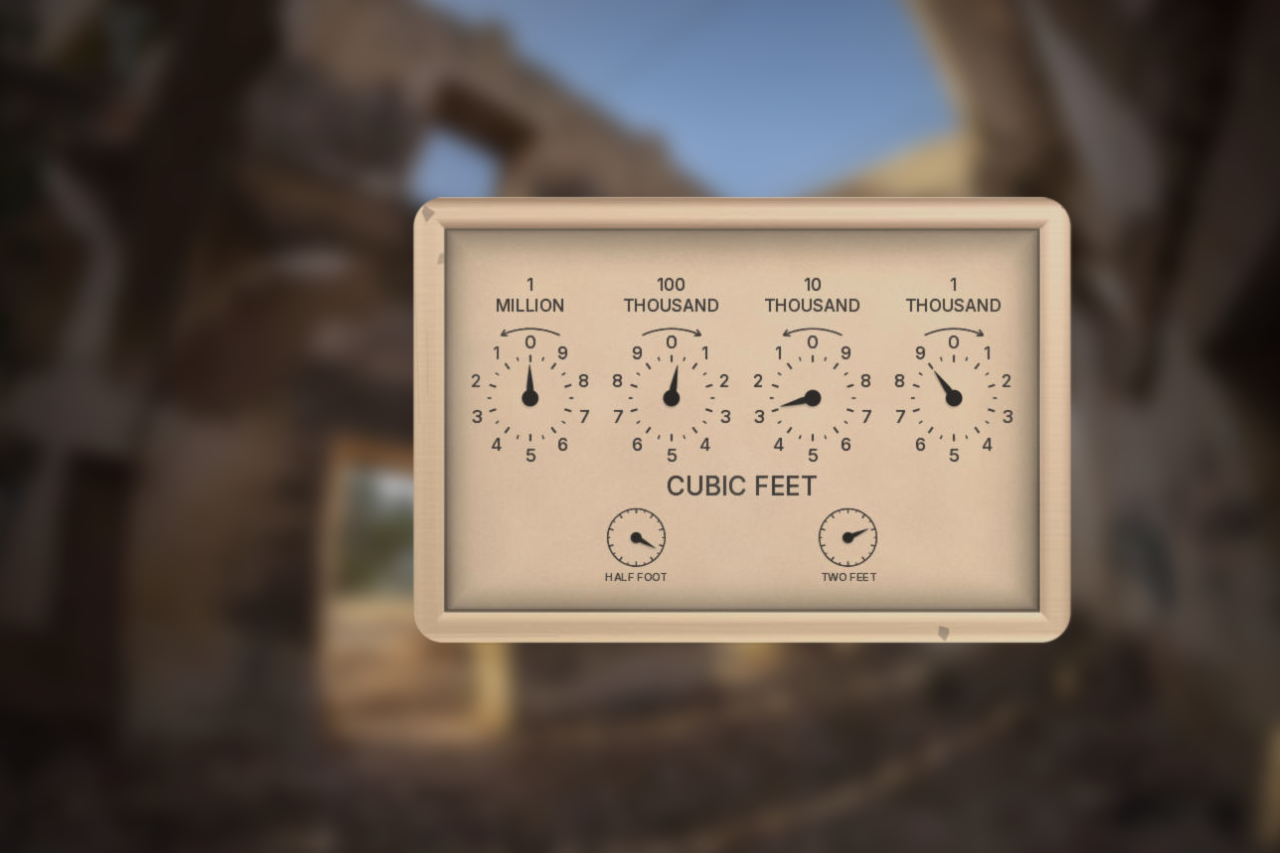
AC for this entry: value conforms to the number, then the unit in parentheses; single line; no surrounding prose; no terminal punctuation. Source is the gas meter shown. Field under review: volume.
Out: 2900 (ft³)
